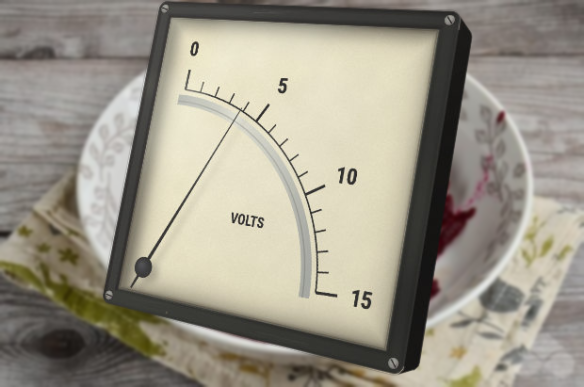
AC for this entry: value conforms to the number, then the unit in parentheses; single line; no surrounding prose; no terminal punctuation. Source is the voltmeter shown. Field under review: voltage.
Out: 4 (V)
